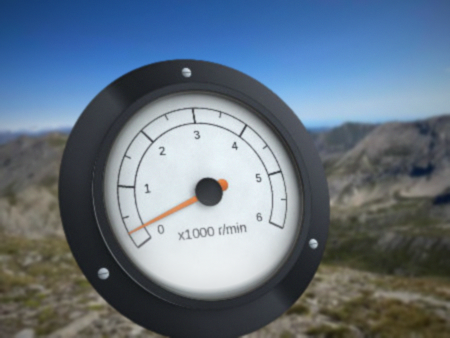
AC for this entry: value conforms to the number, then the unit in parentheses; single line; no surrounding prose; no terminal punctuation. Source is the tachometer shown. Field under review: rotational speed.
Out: 250 (rpm)
